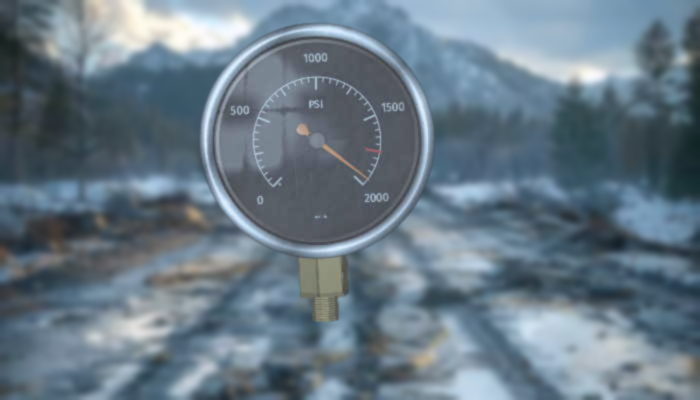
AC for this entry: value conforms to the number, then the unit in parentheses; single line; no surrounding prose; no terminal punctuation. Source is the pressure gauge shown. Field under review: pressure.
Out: 1950 (psi)
